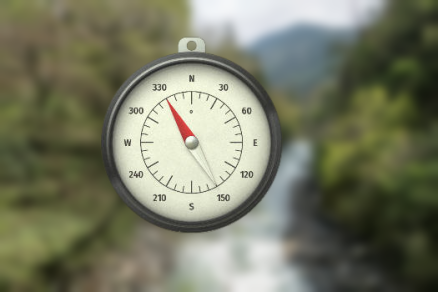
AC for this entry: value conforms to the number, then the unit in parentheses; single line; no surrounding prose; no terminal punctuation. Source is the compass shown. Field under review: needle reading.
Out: 330 (°)
